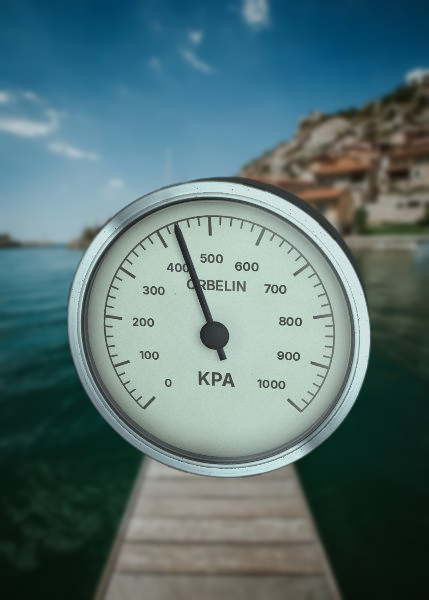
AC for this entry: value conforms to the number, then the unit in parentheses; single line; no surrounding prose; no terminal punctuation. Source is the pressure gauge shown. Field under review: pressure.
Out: 440 (kPa)
